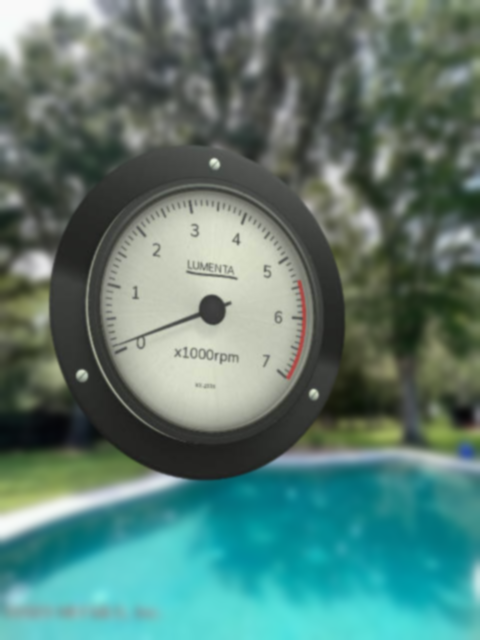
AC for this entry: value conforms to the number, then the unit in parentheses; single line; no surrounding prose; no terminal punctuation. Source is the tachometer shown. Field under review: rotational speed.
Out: 100 (rpm)
